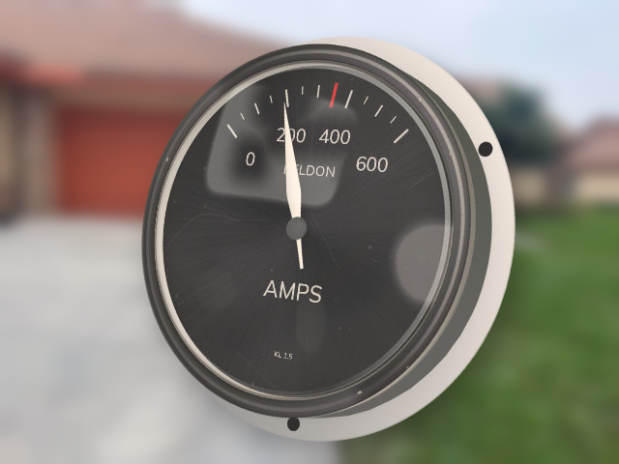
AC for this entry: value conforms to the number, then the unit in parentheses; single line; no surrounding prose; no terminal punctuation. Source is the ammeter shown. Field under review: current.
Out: 200 (A)
